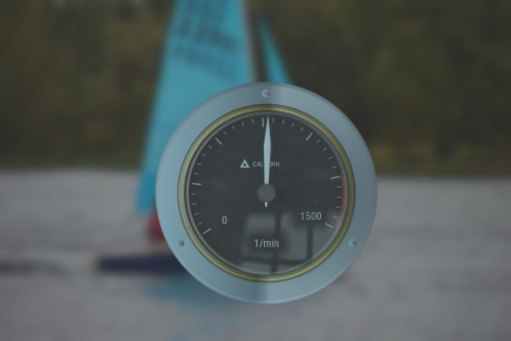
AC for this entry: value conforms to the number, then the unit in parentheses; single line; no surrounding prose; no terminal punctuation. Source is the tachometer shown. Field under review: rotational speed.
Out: 775 (rpm)
